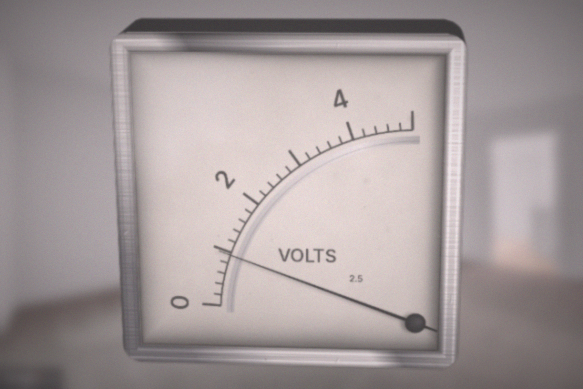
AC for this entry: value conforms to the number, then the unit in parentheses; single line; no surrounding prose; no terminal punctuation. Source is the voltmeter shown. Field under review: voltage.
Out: 1 (V)
